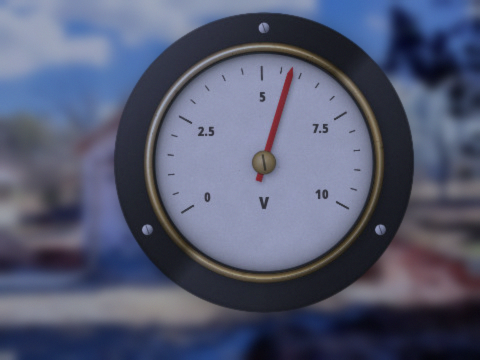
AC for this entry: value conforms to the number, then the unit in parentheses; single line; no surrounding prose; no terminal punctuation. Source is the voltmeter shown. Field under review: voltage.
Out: 5.75 (V)
